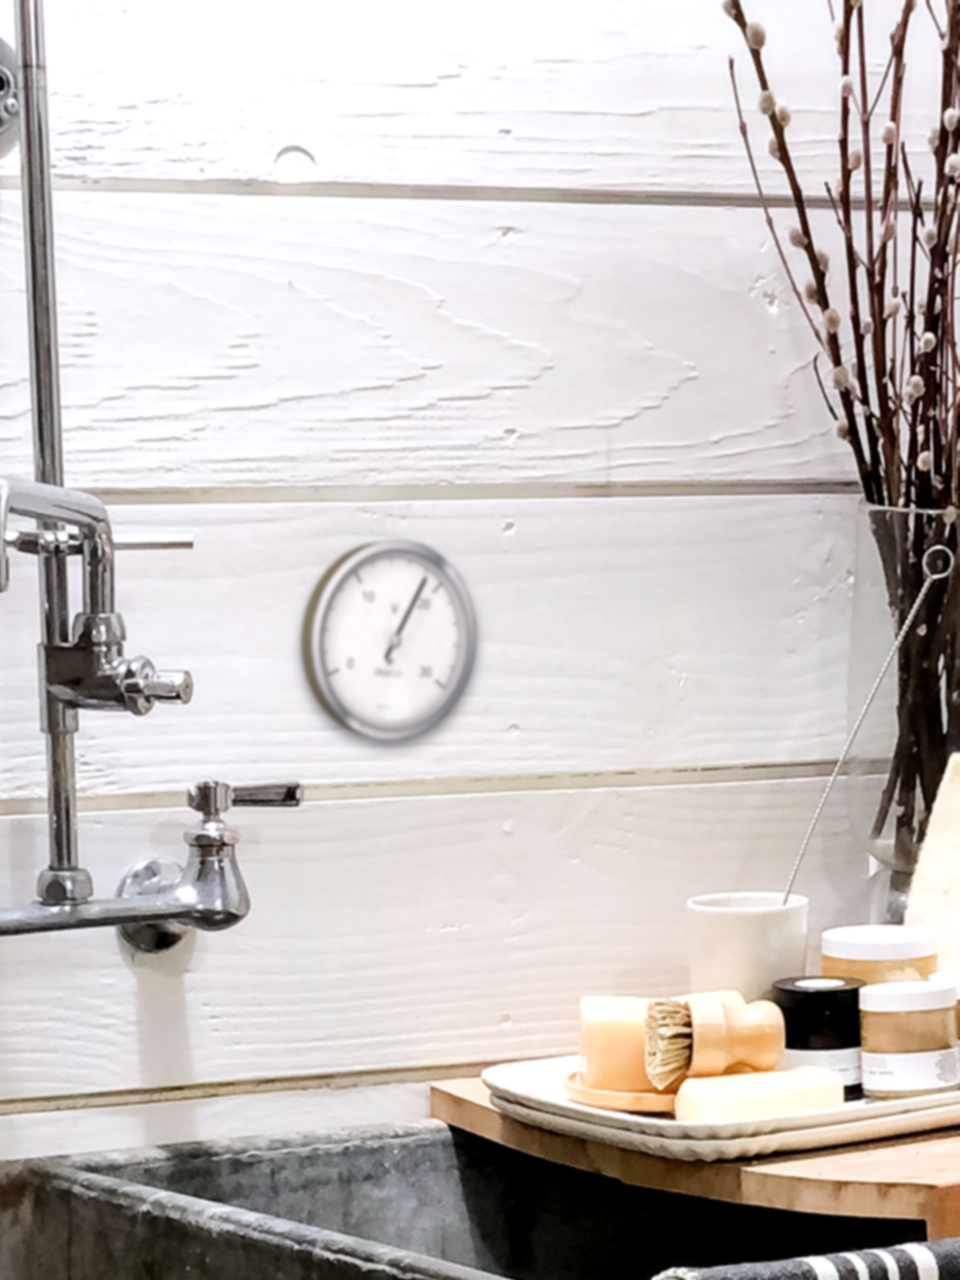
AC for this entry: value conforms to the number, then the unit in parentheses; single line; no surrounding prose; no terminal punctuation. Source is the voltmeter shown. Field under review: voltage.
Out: 18 (V)
